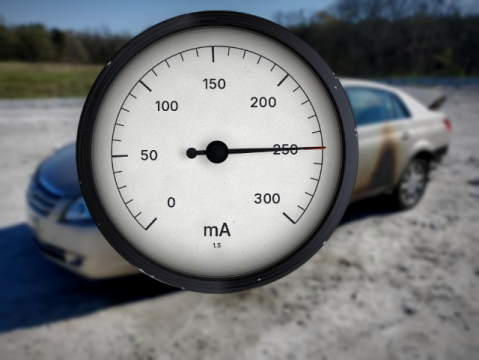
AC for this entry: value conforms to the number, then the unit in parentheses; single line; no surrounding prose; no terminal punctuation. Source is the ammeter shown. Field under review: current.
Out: 250 (mA)
